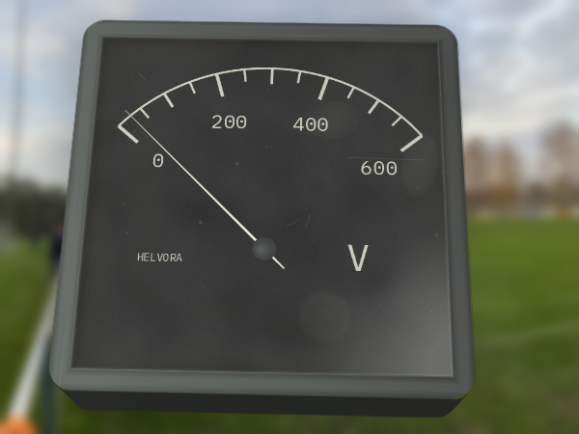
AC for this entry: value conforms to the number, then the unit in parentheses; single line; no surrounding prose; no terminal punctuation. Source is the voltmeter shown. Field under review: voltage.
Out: 25 (V)
